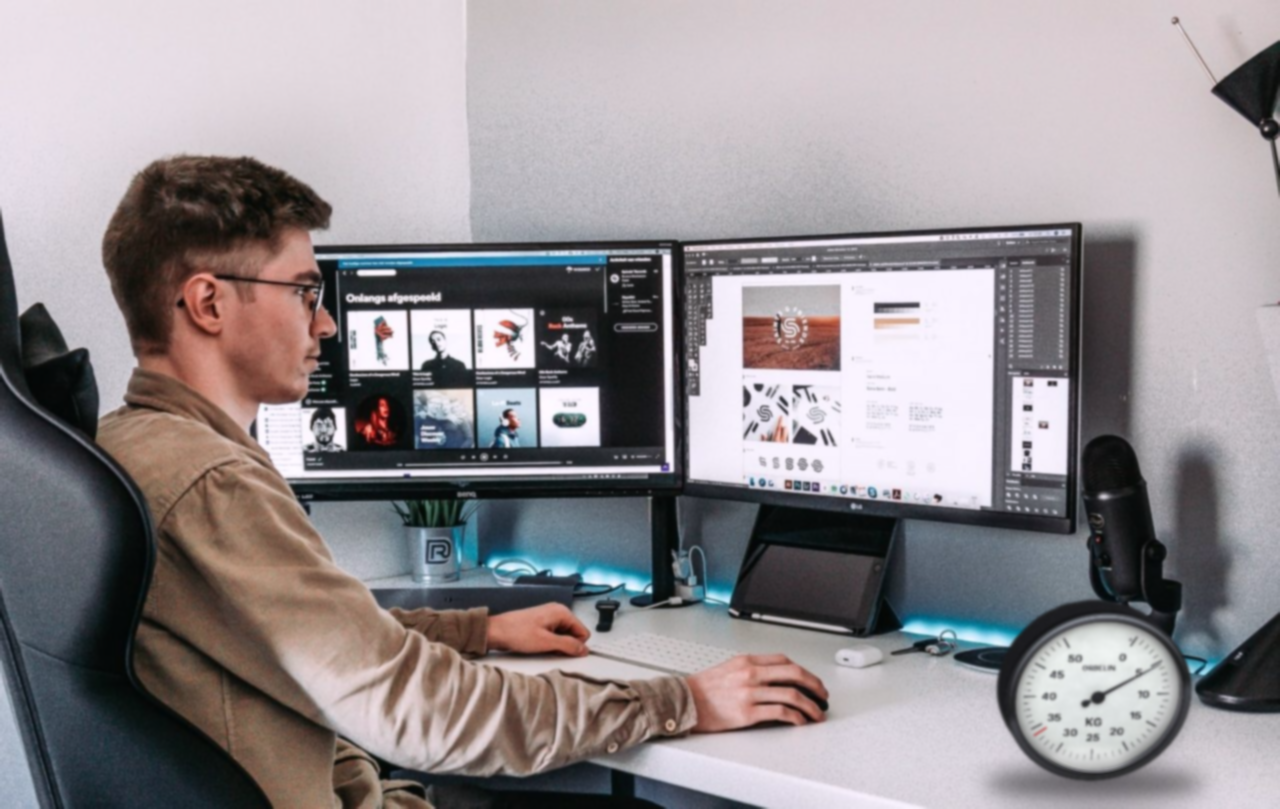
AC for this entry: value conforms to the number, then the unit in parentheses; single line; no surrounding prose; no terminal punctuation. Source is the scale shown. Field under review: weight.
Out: 5 (kg)
